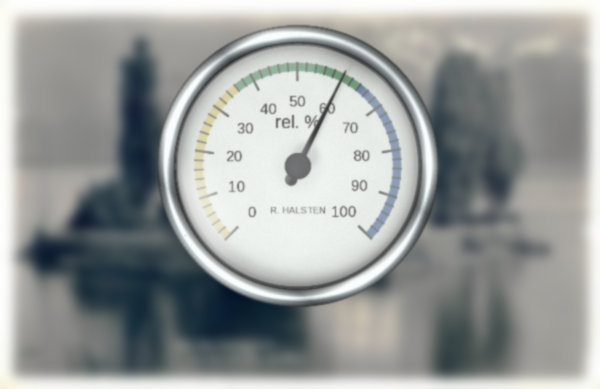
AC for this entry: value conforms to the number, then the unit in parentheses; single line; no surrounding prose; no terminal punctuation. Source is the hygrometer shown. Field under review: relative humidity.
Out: 60 (%)
